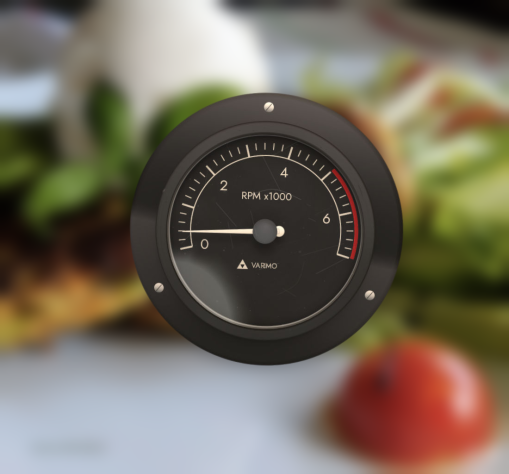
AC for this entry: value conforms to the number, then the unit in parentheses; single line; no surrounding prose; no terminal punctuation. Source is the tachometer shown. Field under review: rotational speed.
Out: 400 (rpm)
